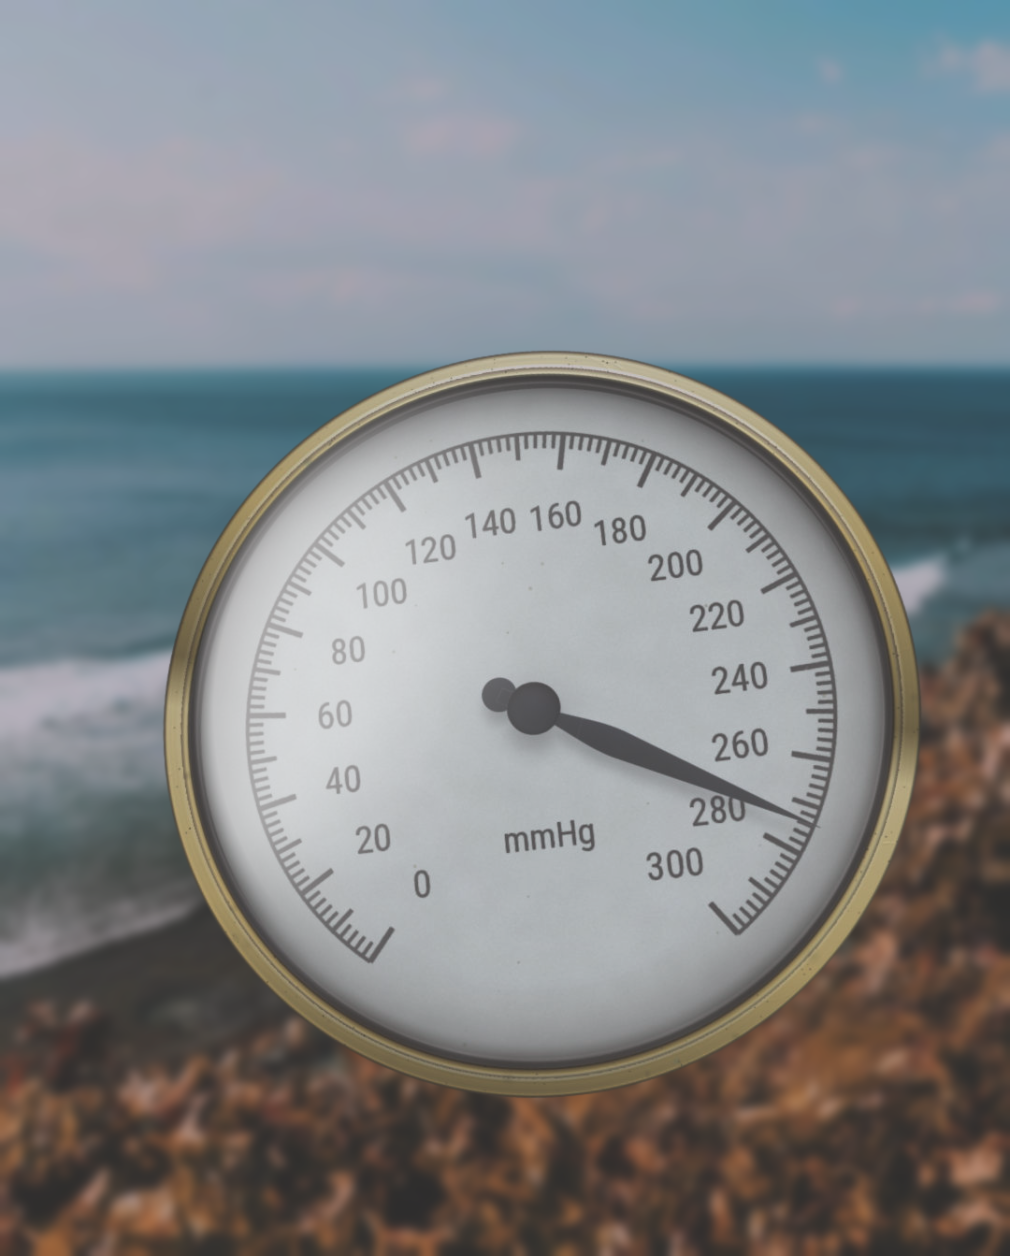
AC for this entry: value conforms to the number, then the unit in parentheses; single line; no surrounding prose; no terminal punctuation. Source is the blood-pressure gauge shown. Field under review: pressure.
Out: 274 (mmHg)
